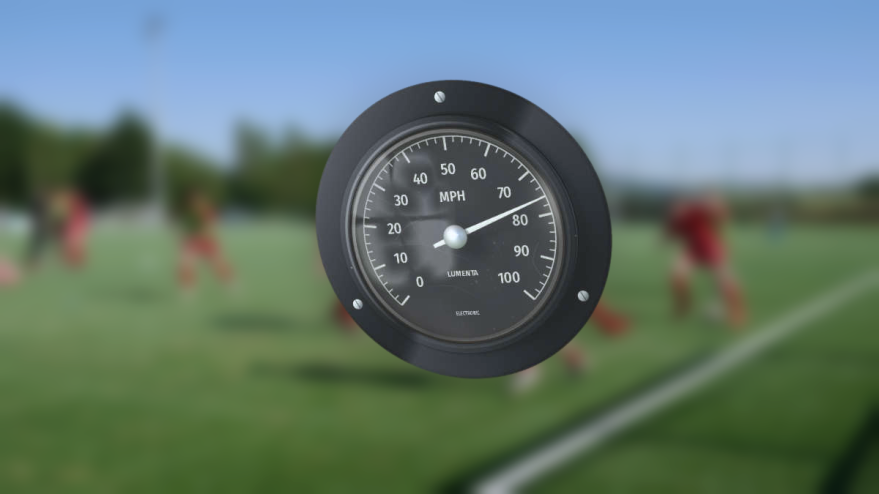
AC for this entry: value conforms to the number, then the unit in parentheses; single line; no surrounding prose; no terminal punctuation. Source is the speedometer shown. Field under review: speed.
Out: 76 (mph)
